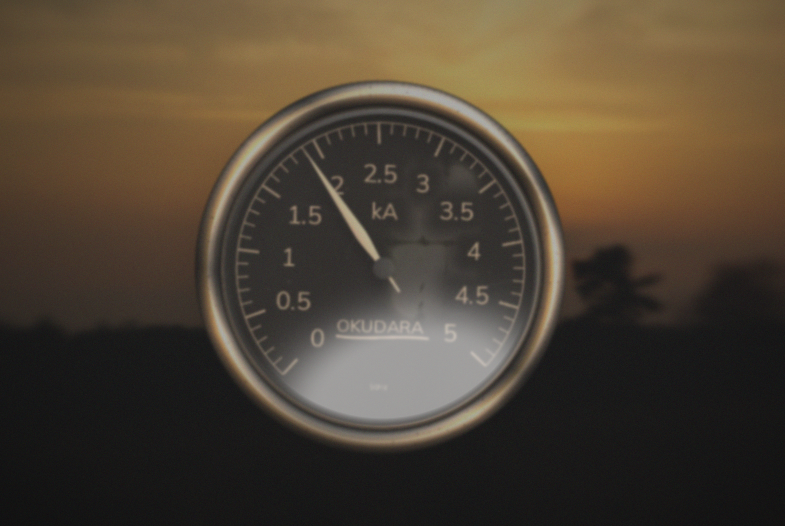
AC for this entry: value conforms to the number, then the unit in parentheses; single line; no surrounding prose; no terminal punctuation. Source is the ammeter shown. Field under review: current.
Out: 1.9 (kA)
